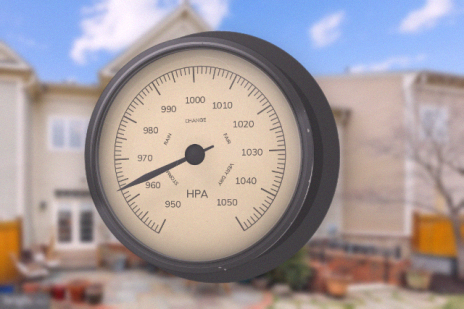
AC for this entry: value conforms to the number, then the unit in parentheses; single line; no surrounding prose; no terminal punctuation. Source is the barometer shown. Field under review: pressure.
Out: 963 (hPa)
